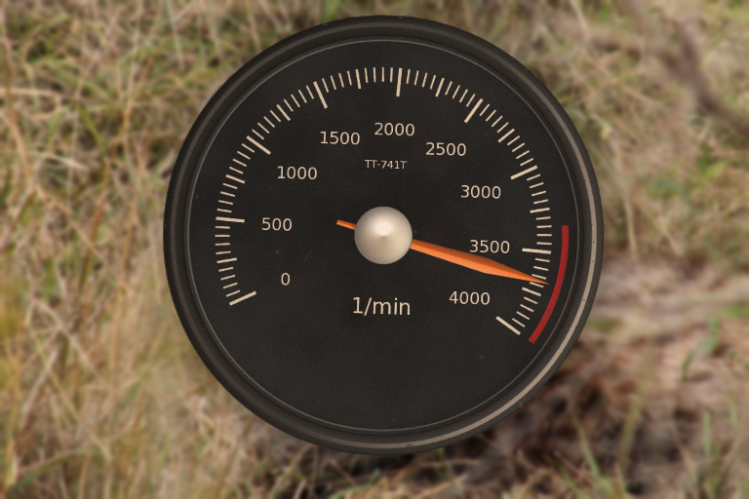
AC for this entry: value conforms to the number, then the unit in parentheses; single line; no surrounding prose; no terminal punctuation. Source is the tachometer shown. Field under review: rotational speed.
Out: 3675 (rpm)
